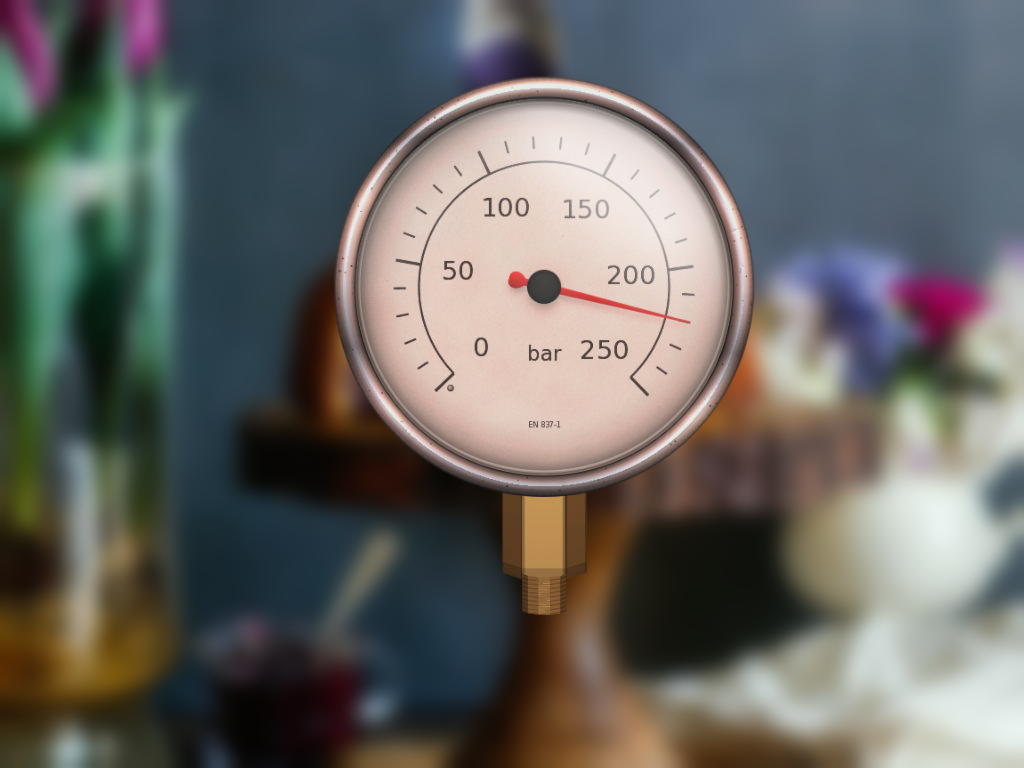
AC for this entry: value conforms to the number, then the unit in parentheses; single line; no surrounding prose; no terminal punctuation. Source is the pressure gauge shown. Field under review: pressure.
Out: 220 (bar)
